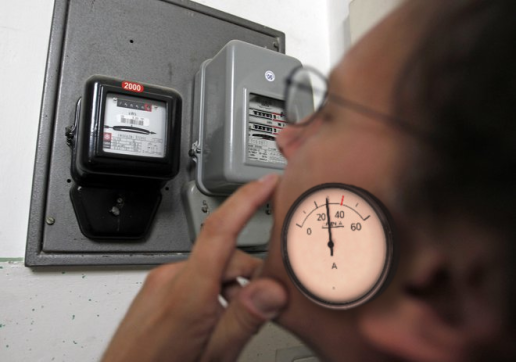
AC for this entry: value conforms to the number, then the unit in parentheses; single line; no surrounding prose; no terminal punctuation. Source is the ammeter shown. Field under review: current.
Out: 30 (A)
